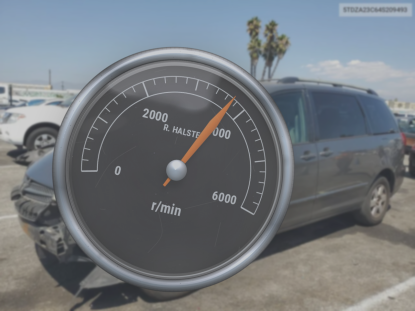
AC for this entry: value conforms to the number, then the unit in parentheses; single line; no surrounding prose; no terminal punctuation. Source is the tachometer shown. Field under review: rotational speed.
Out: 3700 (rpm)
